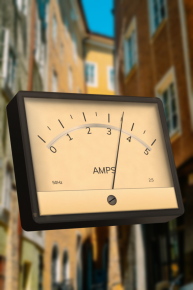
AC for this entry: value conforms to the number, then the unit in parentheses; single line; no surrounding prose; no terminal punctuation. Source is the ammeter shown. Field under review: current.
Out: 3.5 (A)
